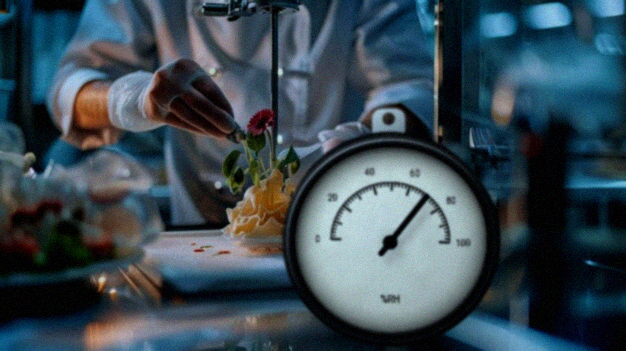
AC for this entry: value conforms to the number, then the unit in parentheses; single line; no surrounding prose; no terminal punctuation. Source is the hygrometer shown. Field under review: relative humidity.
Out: 70 (%)
